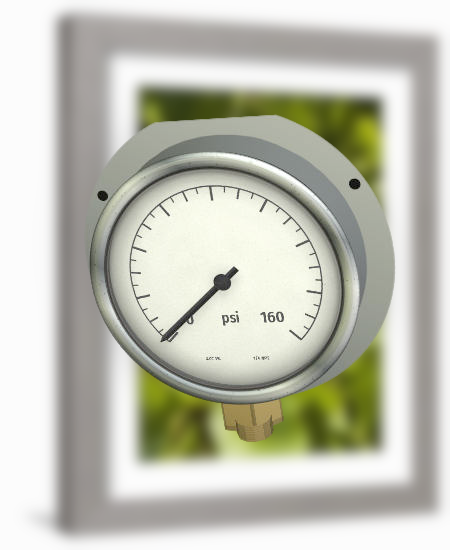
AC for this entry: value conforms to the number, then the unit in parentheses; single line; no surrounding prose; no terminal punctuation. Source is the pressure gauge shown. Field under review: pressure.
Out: 2.5 (psi)
